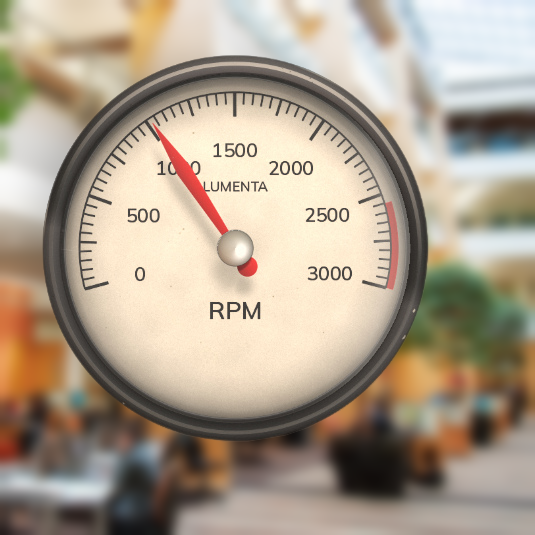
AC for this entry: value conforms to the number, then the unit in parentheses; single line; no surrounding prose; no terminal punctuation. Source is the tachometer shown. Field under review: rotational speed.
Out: 1025 (rpm)
